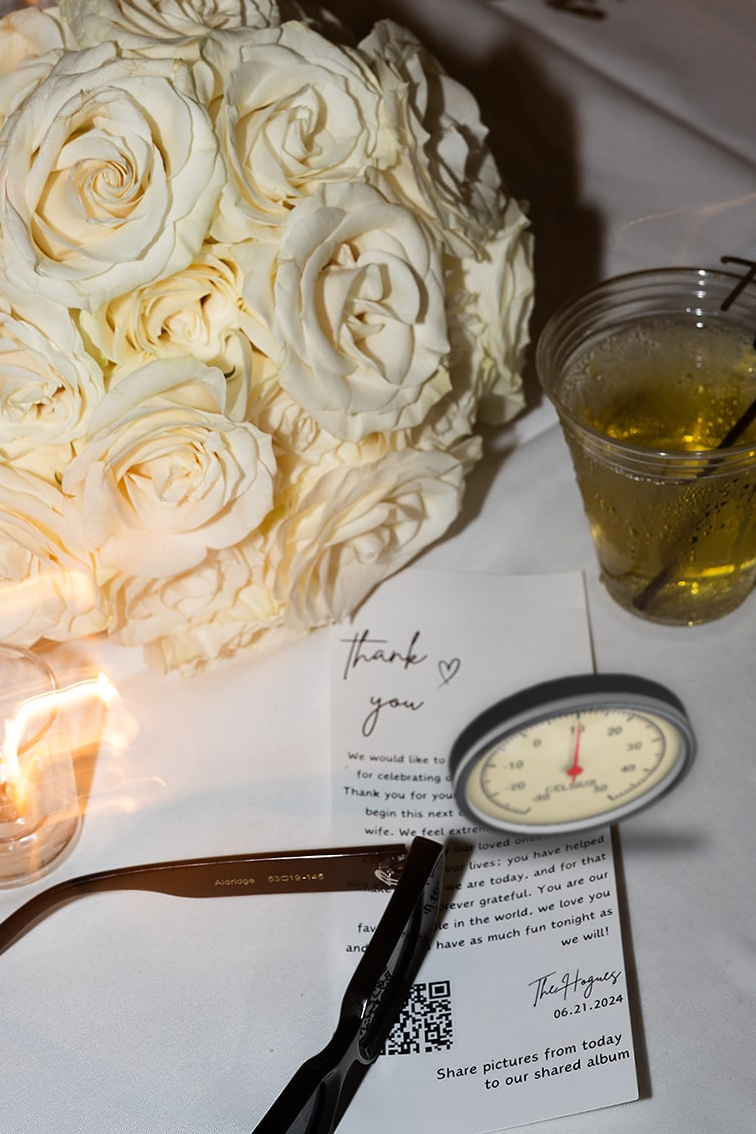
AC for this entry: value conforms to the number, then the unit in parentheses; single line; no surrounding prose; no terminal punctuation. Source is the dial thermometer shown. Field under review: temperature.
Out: 10 (°C)
